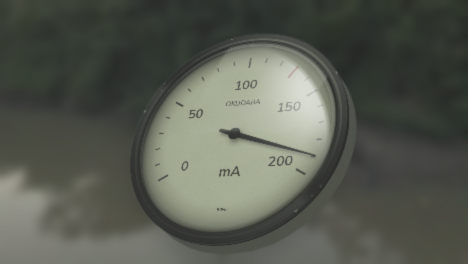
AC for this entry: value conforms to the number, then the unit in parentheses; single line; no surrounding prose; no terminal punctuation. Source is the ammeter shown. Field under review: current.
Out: 190 (mA)
